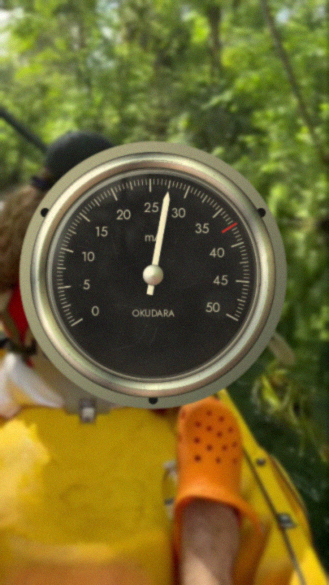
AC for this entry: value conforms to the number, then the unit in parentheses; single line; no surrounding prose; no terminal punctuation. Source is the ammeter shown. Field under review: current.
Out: 27.5 (mA)
